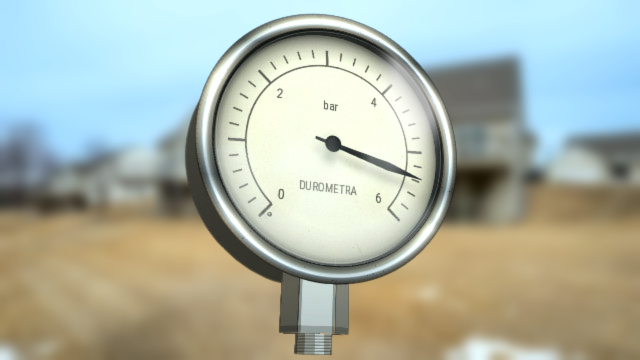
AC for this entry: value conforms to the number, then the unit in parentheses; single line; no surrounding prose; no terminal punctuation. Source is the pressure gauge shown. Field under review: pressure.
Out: 5.4 (bar)
